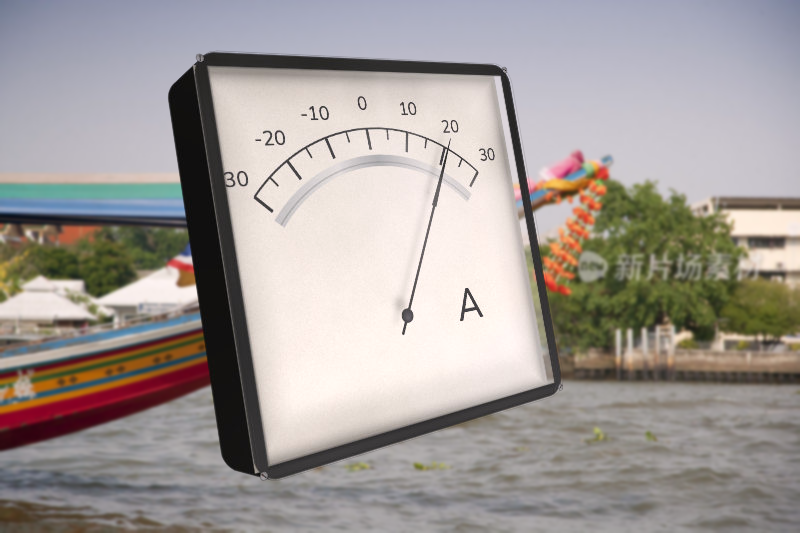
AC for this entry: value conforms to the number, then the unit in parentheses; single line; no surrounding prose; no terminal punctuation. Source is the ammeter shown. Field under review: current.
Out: 20 (A)
